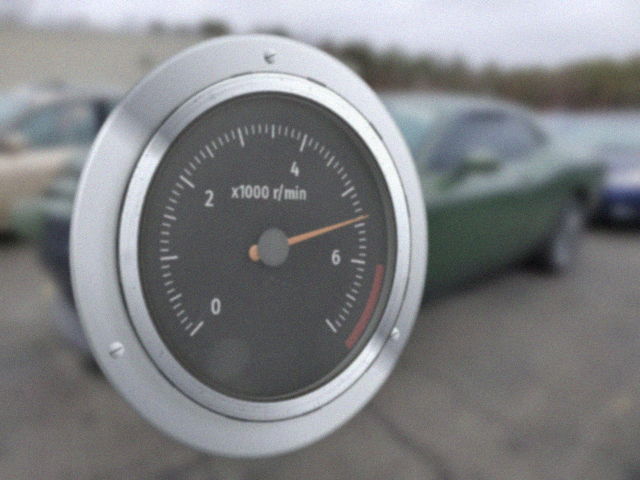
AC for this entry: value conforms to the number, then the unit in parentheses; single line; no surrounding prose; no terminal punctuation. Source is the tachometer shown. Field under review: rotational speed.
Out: 5400 (rpm)
